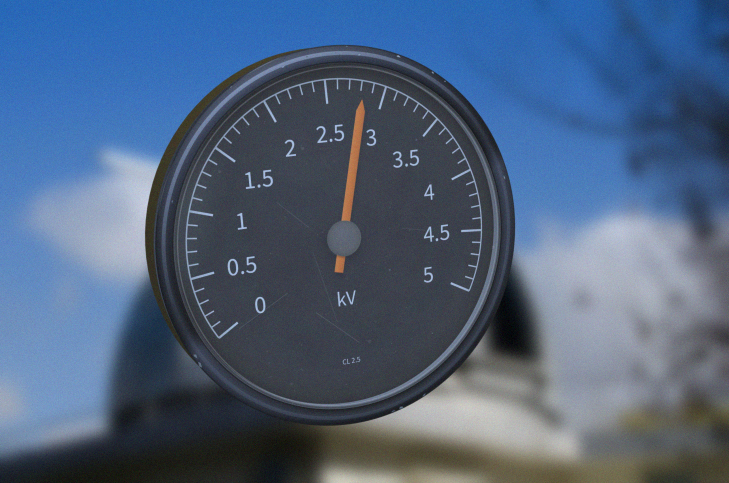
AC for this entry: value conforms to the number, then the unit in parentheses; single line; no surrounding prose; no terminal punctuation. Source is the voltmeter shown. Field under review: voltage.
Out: 2.8 (kV)
